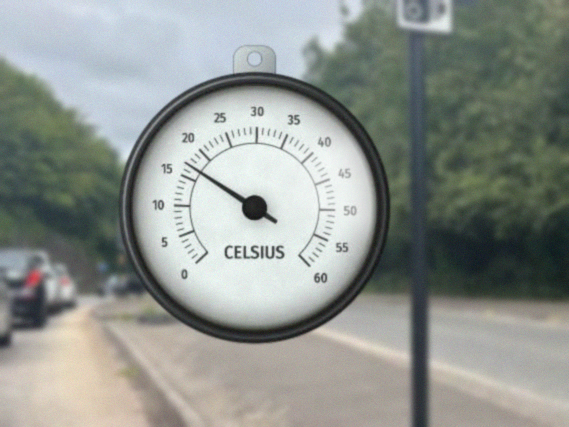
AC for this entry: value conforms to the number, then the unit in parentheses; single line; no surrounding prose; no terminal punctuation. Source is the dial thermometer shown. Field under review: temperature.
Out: 17 (°C)
